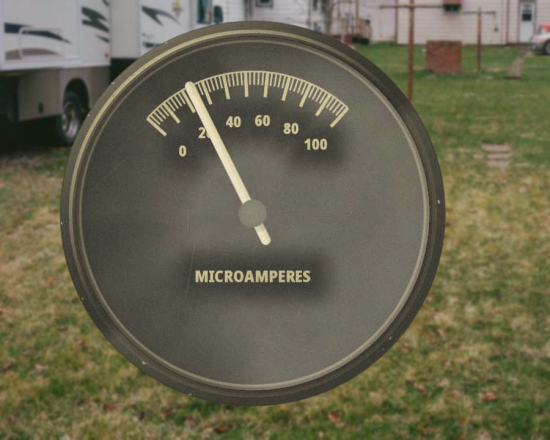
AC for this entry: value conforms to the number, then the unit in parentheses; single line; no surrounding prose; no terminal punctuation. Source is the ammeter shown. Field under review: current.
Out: 24 (µA)
